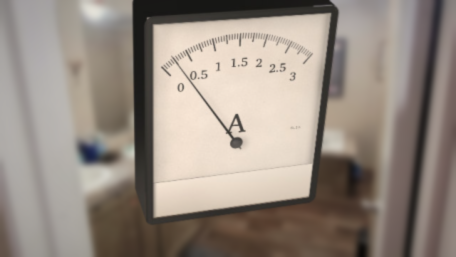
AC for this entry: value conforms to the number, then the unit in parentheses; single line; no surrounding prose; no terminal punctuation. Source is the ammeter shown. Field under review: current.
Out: 0.25 (A)
